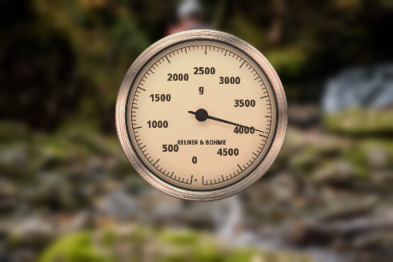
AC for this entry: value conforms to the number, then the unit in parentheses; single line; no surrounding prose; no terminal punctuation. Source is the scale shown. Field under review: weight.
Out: 3950 (g)
